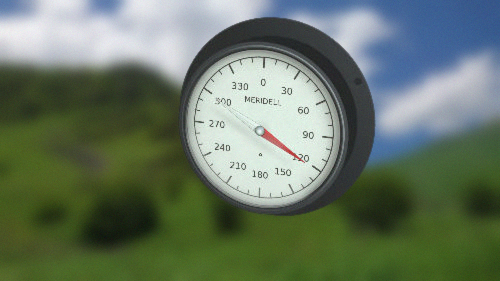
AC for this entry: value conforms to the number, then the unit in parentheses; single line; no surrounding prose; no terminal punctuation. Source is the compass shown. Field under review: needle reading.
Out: 120 (°)
